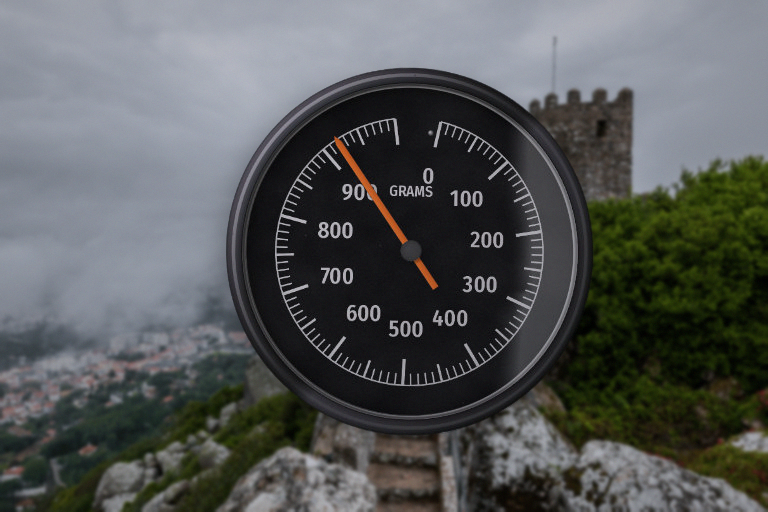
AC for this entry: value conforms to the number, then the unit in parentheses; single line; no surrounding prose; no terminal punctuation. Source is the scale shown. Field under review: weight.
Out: 920 (g)
